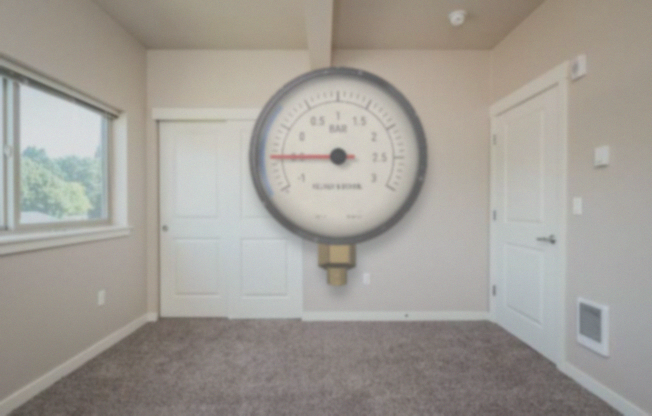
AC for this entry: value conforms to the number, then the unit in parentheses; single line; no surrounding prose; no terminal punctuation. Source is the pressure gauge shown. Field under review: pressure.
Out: -0.5 (bar)
